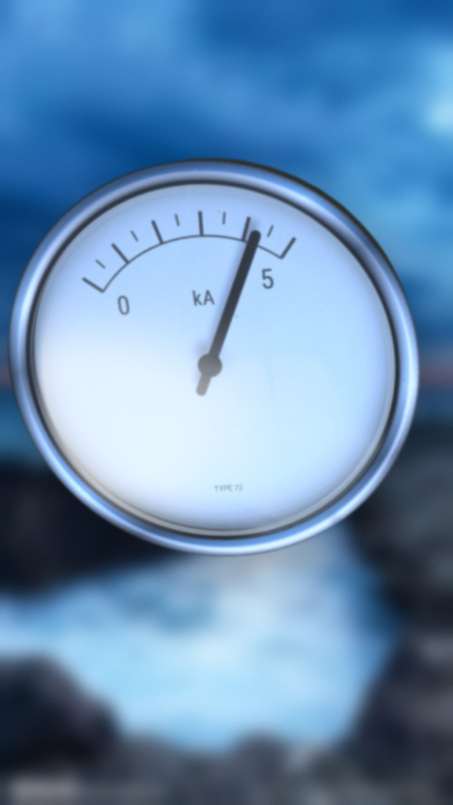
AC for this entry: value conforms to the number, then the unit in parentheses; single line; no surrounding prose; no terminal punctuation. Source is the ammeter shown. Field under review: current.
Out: 4.25 (kA)
